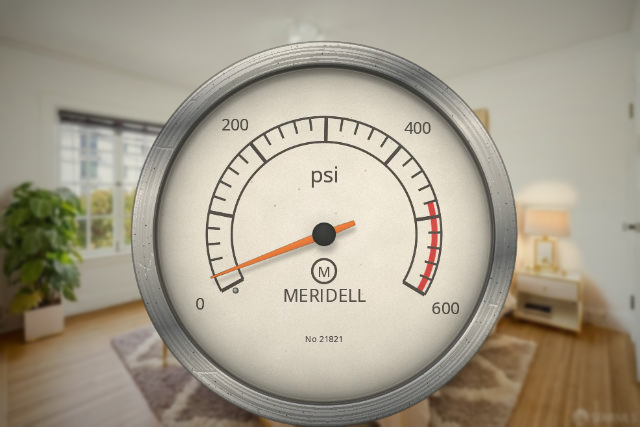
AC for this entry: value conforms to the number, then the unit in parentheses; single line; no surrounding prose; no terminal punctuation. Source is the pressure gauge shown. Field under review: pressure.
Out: 20 (psi)
